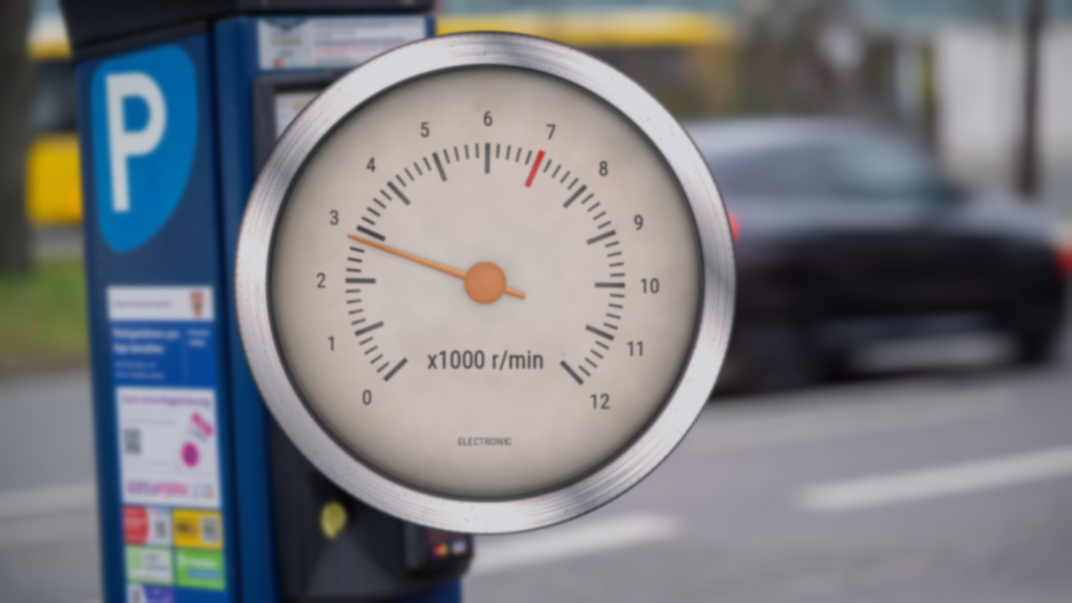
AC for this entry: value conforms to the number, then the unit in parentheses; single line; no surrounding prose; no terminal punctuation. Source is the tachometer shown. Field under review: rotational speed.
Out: 2800 (rpm)
